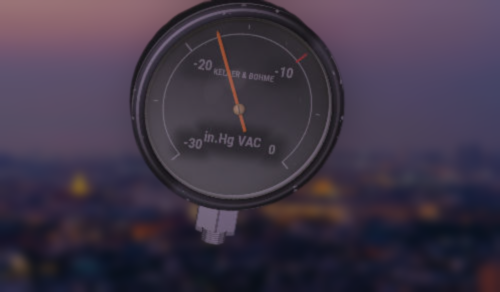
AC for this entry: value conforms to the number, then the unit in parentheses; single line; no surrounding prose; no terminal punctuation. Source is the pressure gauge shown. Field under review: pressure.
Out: -17.5 (inHg)
